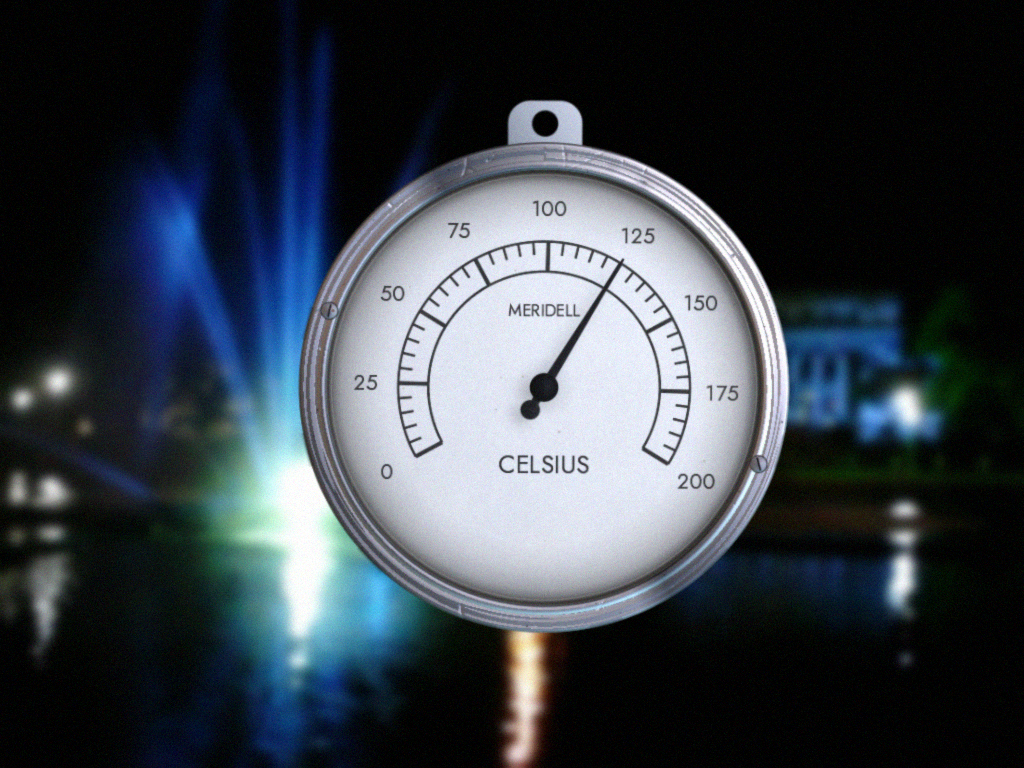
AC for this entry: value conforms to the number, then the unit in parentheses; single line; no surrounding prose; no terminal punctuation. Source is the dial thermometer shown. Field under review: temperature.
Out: 125 (°C)
